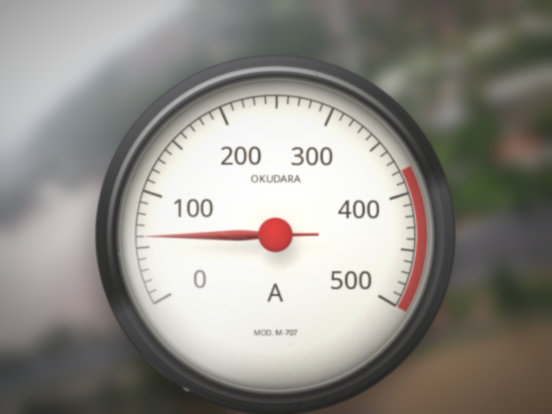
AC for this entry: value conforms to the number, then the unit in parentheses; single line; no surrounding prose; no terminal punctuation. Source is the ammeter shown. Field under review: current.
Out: 60 (A)
